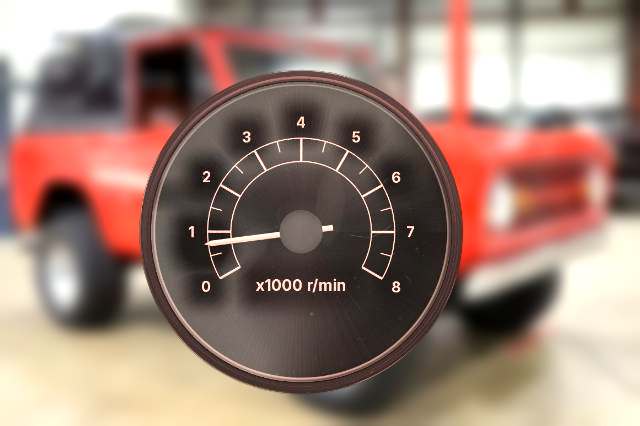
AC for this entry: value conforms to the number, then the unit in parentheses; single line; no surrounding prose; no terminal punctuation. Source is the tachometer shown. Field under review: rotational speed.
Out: 750 (rpm)
